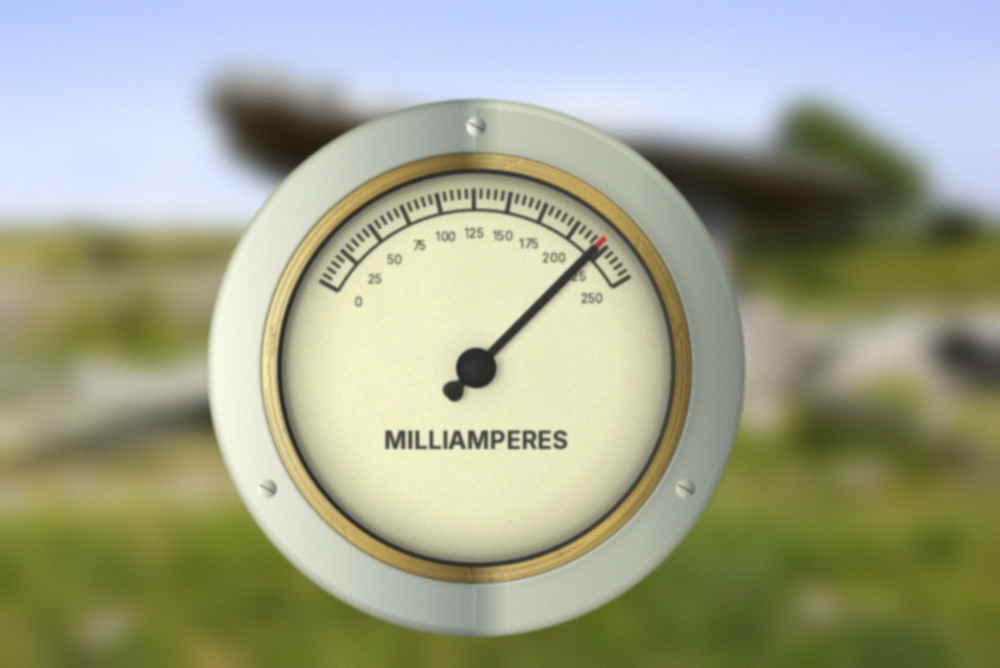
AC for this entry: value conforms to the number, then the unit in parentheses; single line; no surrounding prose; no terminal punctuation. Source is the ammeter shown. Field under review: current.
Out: 220 (mA)
